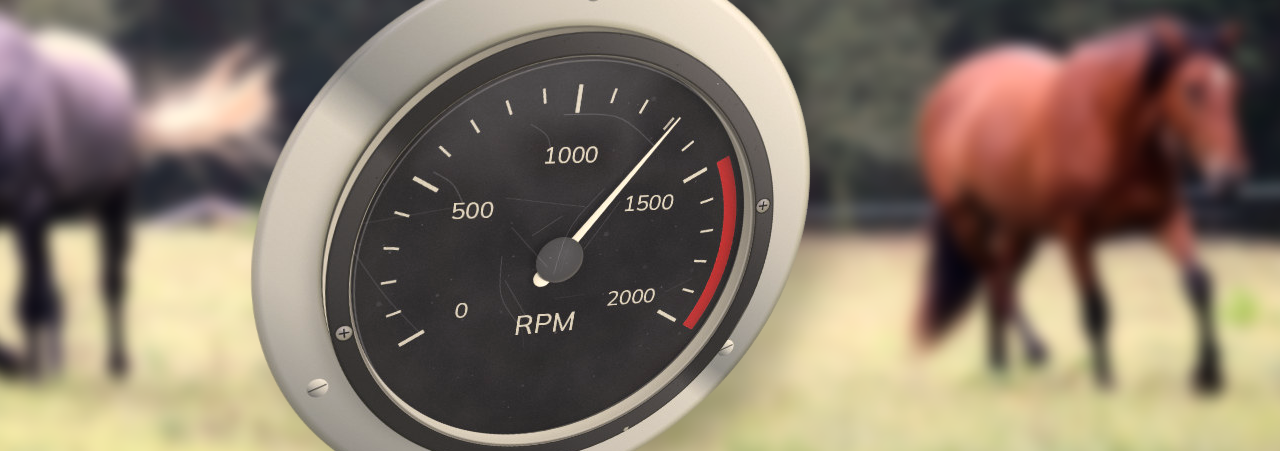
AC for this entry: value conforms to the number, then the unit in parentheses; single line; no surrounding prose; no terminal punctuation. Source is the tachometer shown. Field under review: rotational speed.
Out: 1300 (rpm)
